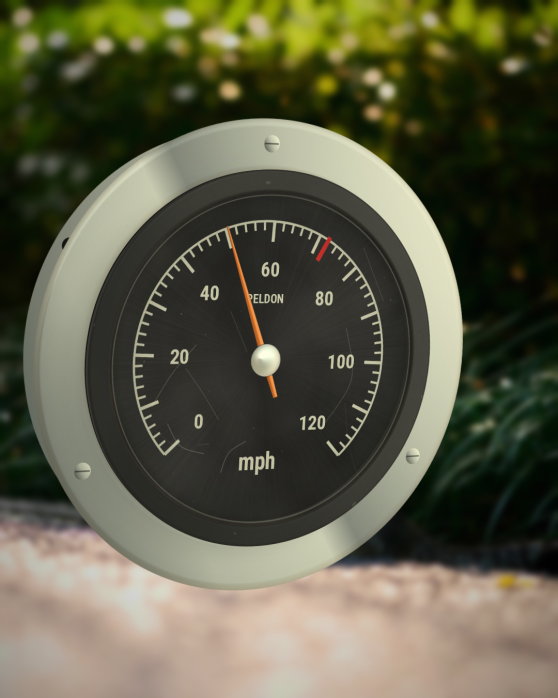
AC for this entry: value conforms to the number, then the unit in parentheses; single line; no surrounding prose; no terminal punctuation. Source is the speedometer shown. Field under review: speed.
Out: 50 (mph)
